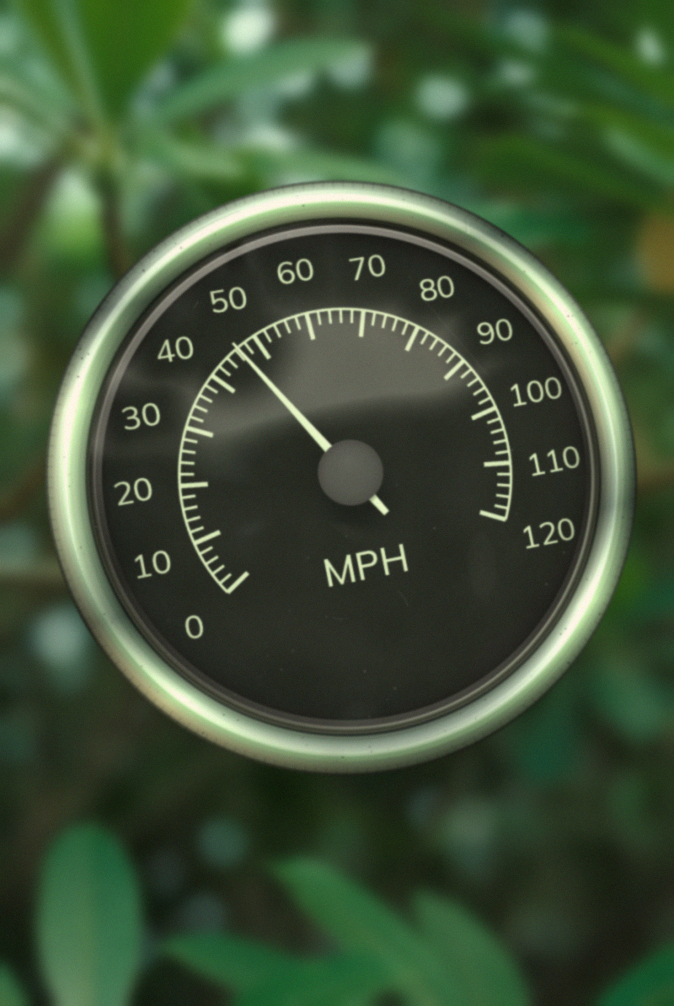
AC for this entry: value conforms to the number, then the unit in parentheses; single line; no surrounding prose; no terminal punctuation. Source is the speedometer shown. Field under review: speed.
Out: 46 (mph)
